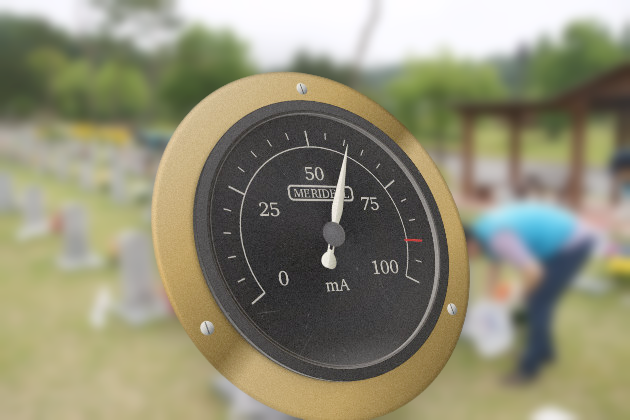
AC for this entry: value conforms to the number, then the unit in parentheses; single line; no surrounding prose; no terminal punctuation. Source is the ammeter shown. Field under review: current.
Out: 60 (mA)
